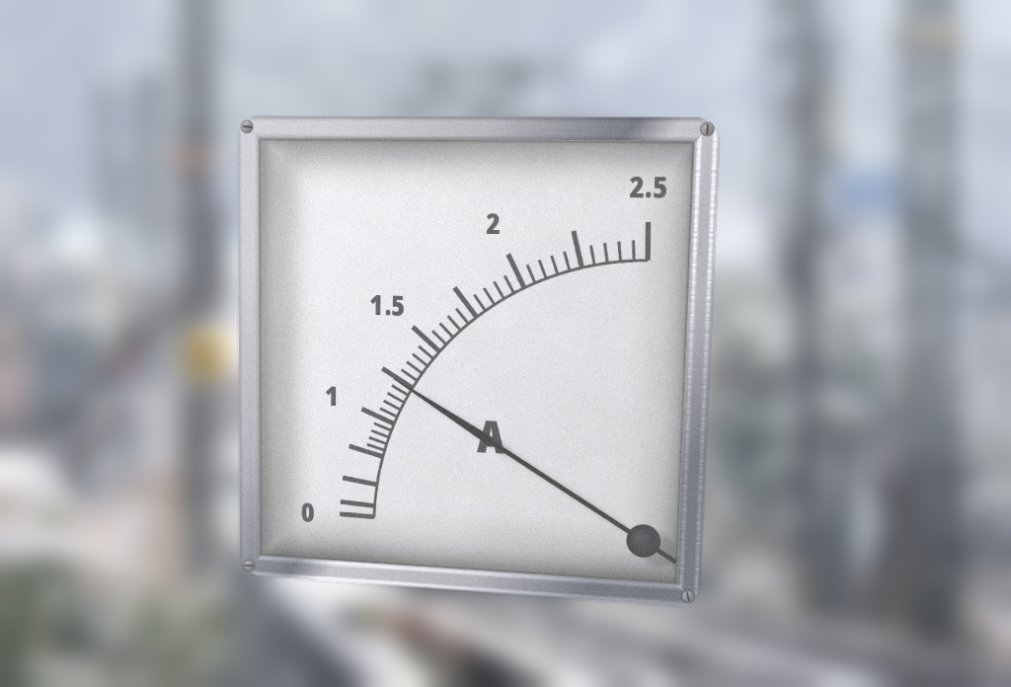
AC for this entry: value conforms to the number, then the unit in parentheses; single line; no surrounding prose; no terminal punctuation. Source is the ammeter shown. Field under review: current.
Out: 1.25 (A)
